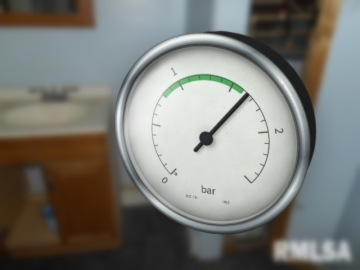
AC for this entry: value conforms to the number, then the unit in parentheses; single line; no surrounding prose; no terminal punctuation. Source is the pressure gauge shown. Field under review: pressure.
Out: 1.65 (bar)
